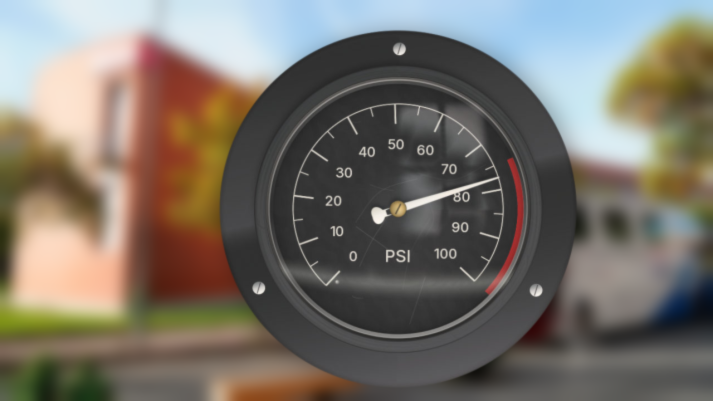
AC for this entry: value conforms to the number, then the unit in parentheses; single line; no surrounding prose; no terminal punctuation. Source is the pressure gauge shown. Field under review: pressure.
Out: 77.5 (psi)
